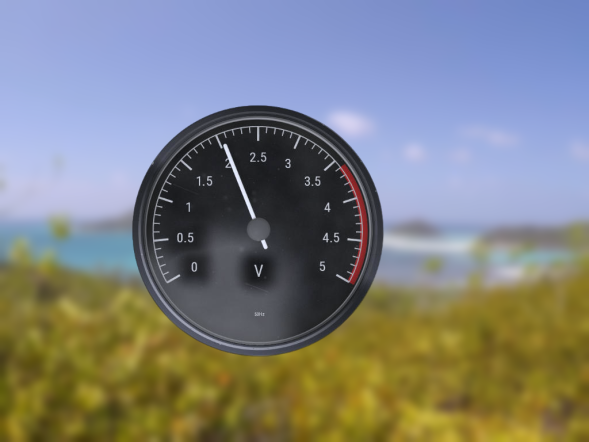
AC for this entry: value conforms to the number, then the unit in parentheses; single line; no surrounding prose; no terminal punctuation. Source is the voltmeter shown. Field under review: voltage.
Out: 2.05 (V)
